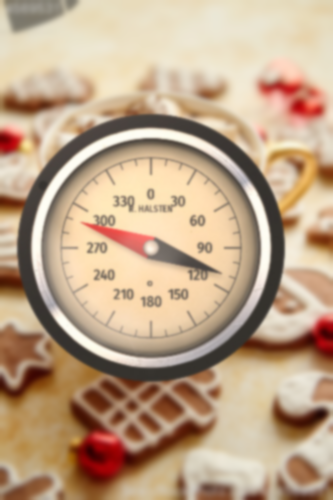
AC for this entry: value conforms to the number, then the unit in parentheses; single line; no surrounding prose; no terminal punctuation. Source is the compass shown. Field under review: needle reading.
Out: 290 (°)
